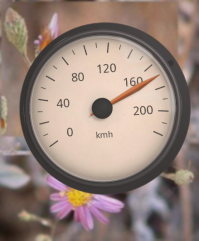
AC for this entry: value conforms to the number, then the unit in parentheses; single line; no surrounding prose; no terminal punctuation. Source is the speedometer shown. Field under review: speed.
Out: 170 (km/h)
